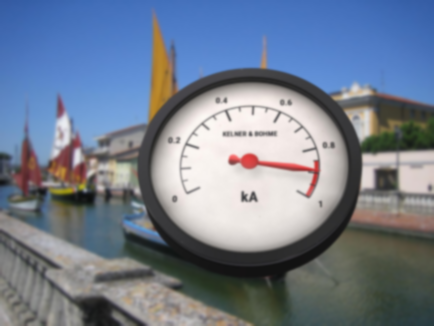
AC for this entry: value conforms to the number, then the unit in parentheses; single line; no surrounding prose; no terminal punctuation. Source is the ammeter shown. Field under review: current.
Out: 0.9 (kA)
